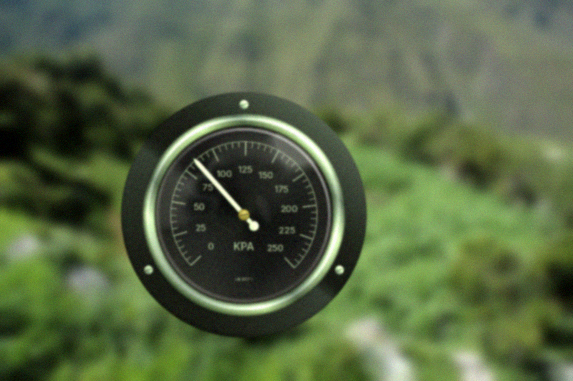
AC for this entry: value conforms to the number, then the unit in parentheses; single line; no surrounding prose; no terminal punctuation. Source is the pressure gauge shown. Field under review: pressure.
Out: 85 (kPa)
